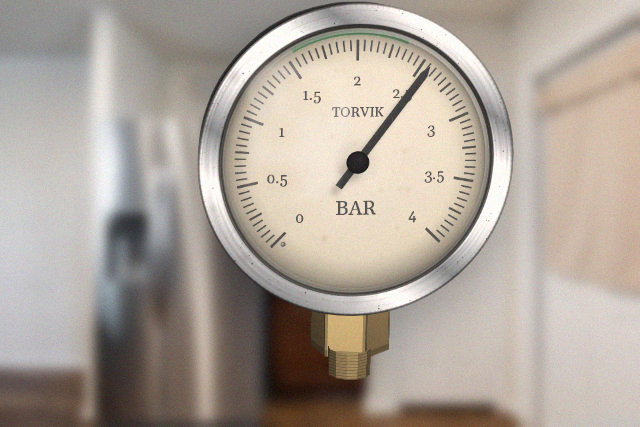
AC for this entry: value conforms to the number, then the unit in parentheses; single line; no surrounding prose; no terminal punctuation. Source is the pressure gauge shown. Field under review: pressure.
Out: 2.55 (bar)
